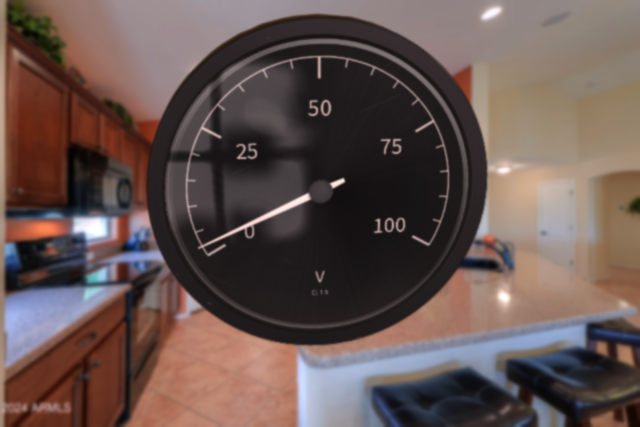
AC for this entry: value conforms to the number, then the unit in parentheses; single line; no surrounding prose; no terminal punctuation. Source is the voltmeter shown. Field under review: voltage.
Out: 2.5 (V)
